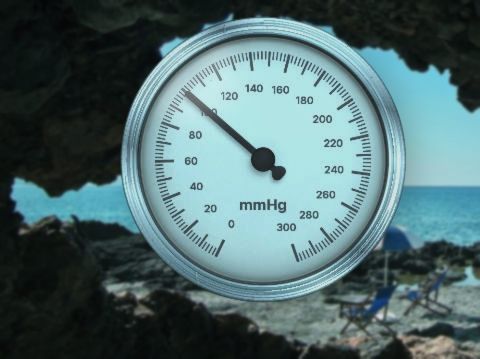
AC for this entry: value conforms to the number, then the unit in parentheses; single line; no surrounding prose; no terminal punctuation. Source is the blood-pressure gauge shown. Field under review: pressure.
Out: 100 (mmHg)
